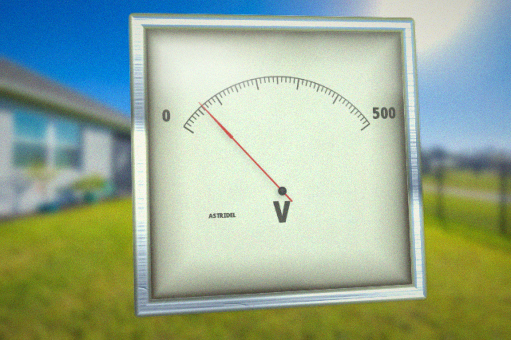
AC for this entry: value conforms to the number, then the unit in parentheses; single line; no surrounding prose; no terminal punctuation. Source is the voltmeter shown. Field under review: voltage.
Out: 60 (V)
